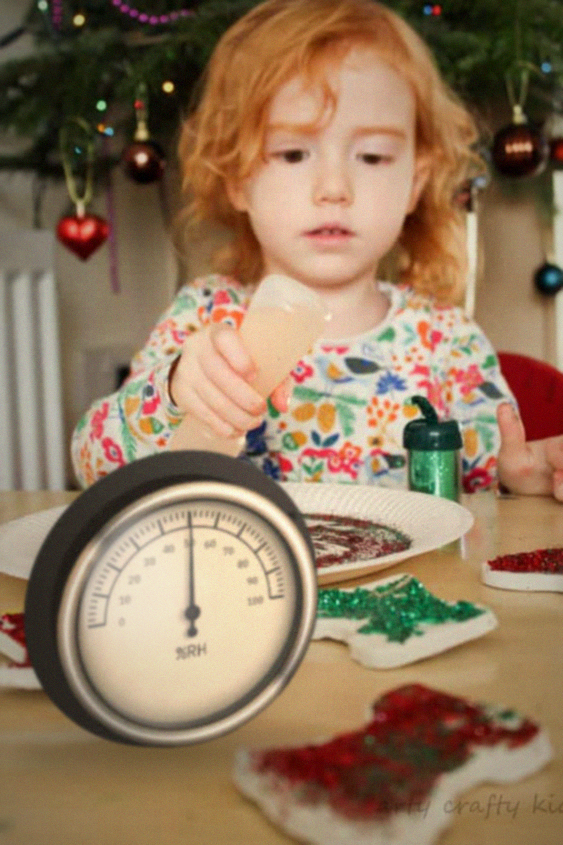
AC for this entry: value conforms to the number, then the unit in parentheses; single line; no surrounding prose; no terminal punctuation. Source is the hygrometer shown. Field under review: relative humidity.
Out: 50 (%)
